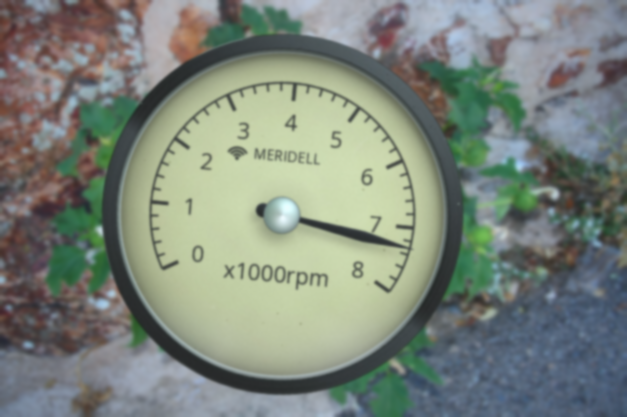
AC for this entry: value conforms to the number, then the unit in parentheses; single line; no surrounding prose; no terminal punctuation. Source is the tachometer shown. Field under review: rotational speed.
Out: 7300 (rpm)
